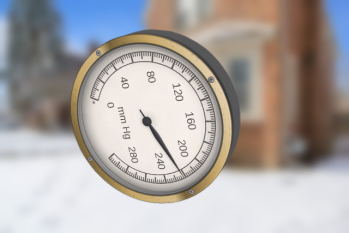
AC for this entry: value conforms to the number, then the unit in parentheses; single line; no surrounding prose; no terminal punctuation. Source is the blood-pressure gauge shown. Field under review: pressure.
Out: 220 (mmHg)
